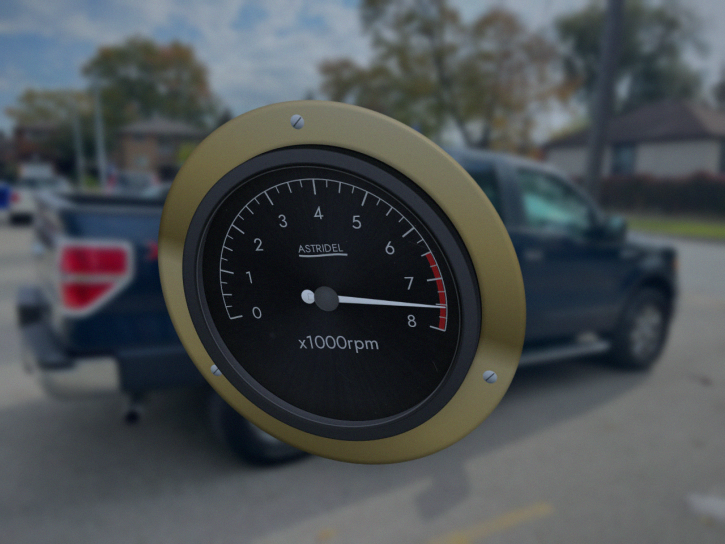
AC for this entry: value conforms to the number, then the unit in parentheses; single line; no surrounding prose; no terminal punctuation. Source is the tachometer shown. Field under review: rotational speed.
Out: 7500 (rpm)
